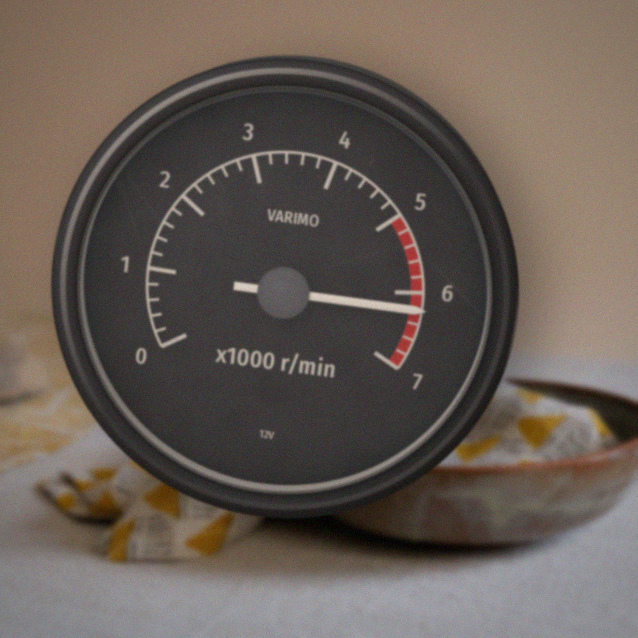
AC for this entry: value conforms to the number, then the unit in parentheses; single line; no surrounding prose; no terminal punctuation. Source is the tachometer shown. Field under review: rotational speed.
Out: 6200 (rpm)
